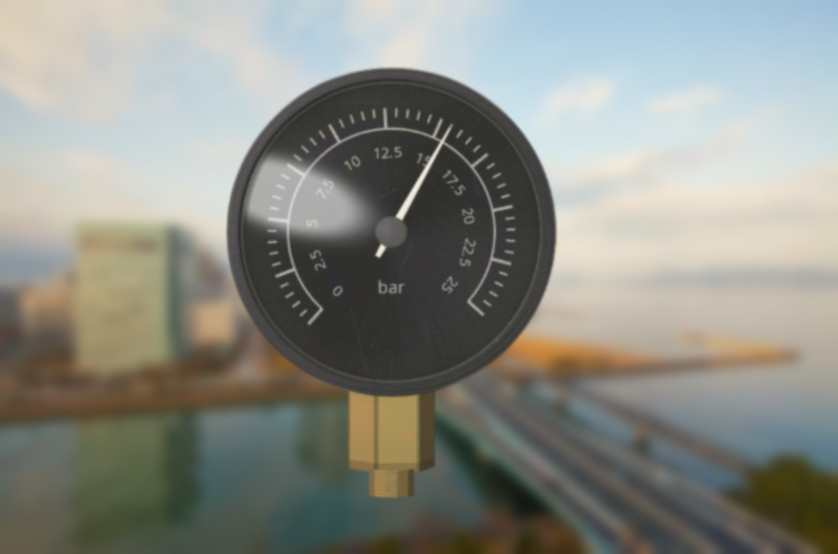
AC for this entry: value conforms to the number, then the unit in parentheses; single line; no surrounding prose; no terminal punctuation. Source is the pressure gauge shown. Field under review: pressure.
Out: 15.5 (bar)
